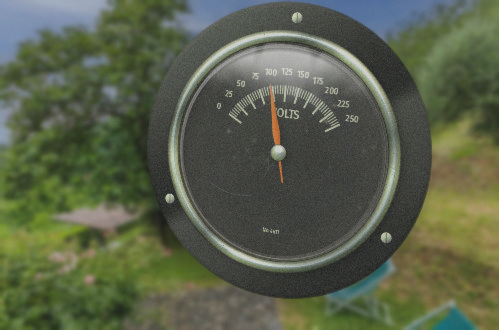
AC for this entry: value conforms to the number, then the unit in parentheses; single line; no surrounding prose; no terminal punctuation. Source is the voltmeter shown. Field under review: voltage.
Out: 100 (V)
